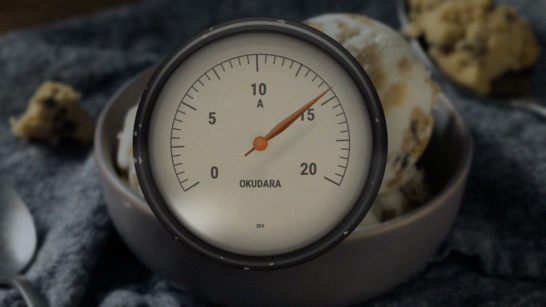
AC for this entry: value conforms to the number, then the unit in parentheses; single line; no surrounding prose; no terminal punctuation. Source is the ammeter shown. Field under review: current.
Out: 14.5 (A)
